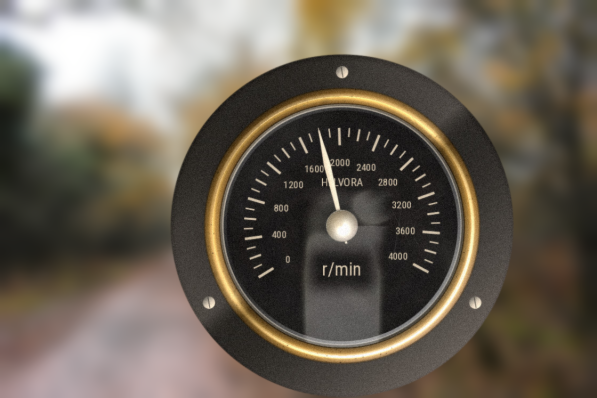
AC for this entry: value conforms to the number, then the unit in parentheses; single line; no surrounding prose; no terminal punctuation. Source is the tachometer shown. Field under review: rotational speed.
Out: 1800 (rpm)
